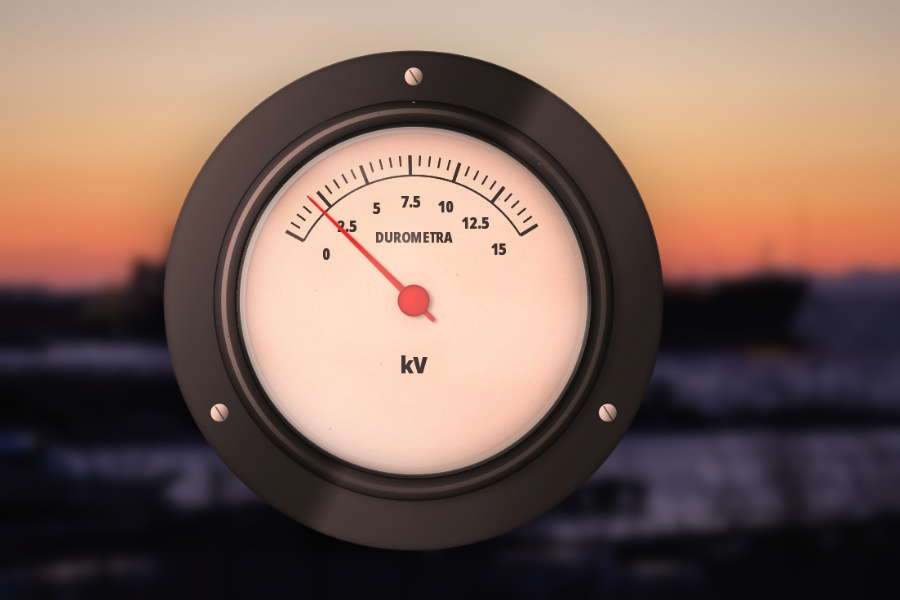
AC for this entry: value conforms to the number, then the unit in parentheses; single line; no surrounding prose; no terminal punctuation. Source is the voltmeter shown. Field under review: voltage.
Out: 2 (kV)
